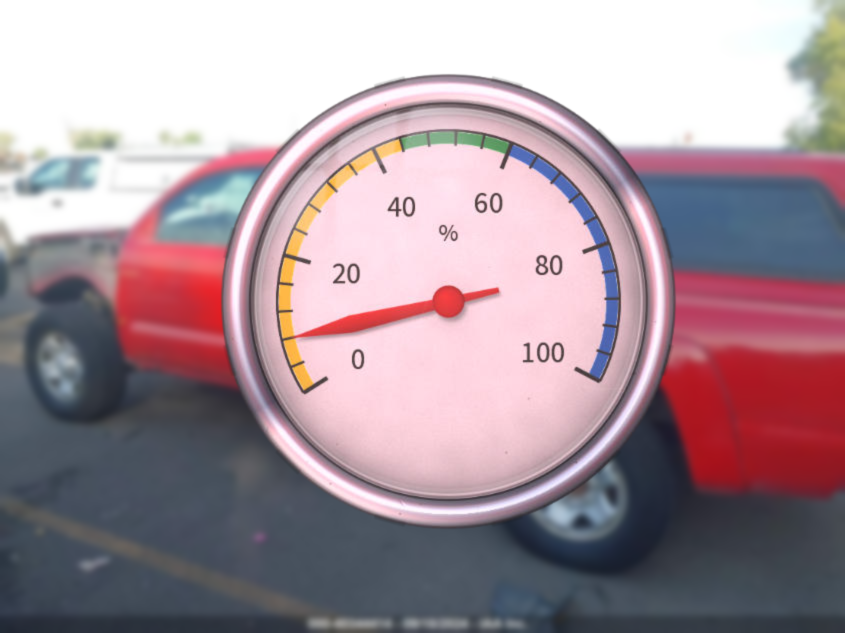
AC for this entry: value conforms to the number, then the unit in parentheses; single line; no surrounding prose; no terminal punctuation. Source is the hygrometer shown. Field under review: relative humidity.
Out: 8 (%)
